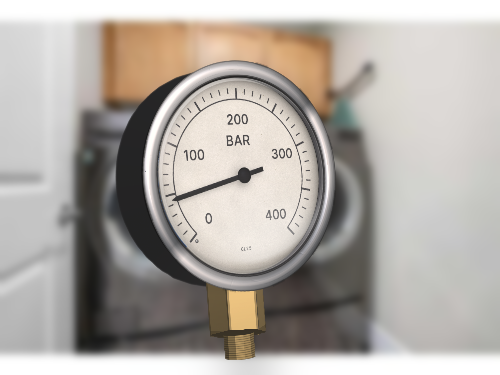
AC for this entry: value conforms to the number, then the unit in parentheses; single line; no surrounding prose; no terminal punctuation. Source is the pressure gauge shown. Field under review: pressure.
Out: 45 (bar)
